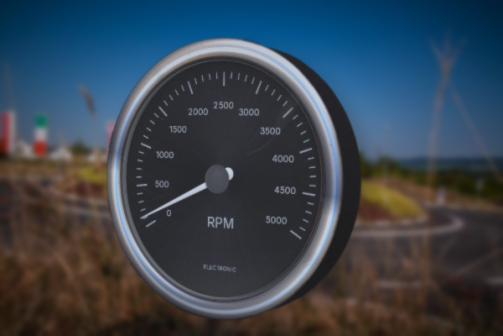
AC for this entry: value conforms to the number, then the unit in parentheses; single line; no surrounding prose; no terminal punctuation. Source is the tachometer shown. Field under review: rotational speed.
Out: 100 (rpm)
